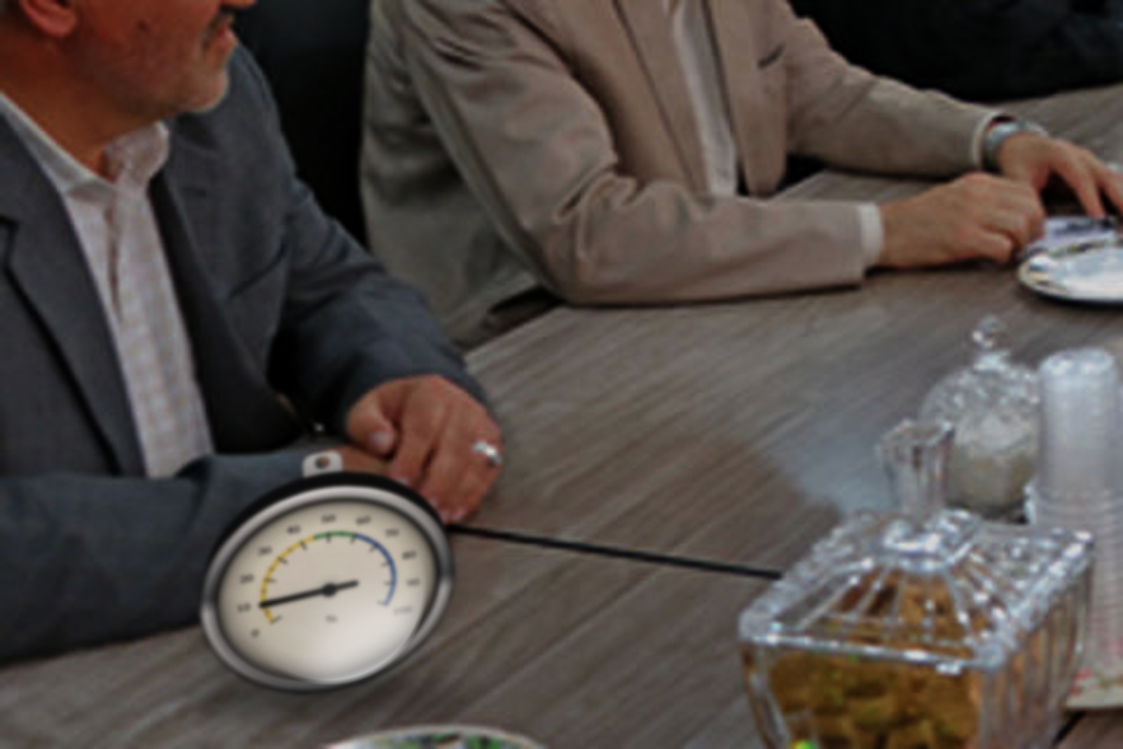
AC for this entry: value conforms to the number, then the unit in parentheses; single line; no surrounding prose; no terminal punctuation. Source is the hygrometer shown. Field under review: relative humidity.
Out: 10 (%)
